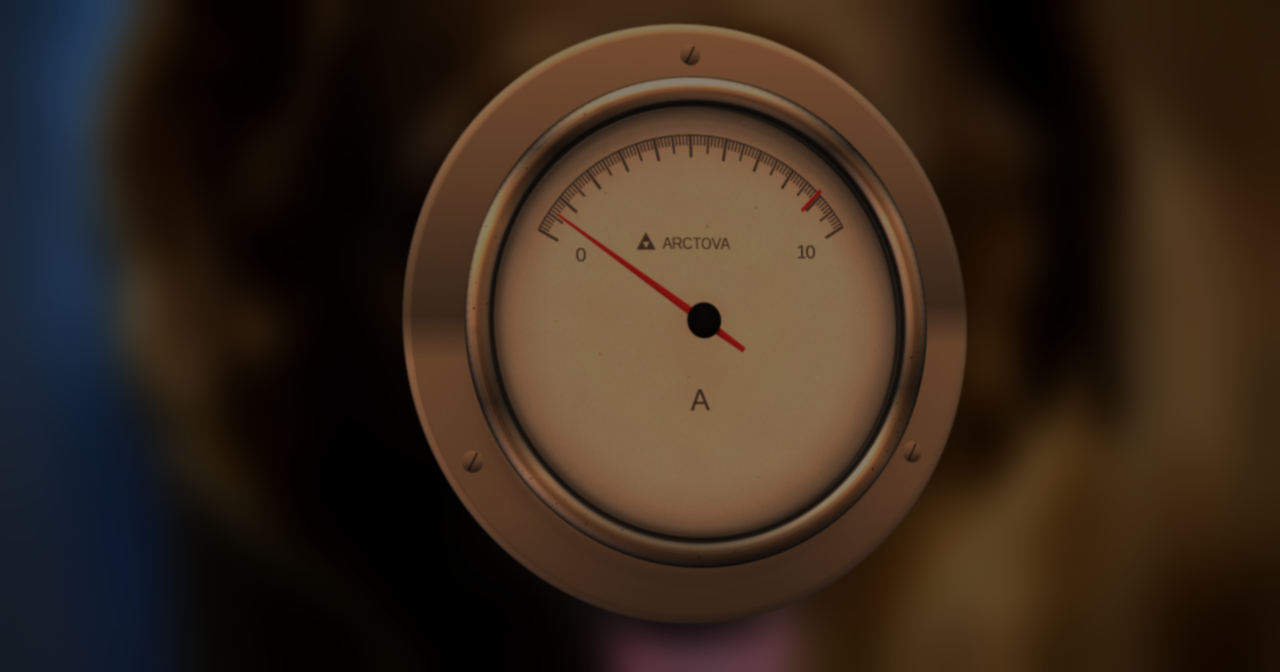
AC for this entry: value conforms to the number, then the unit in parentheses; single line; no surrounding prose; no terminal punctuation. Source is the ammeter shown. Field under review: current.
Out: 0.5 (A)
